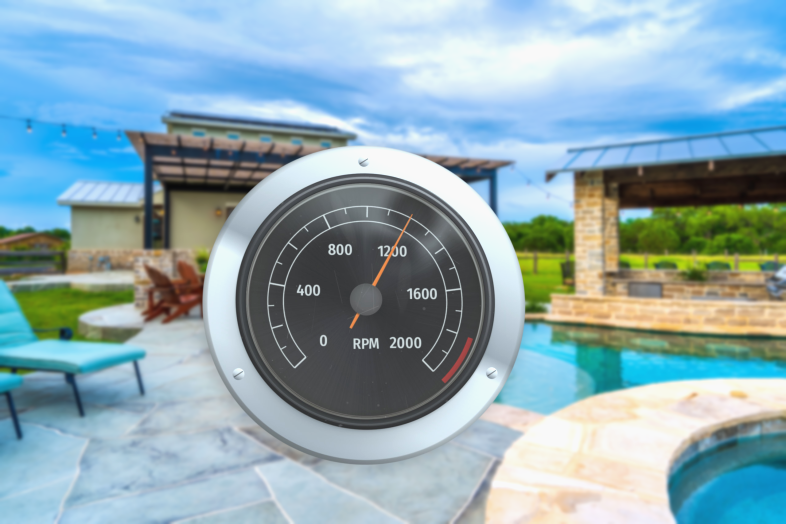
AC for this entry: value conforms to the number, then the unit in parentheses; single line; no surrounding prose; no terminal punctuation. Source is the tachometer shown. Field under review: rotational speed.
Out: 1200 (rpm)
